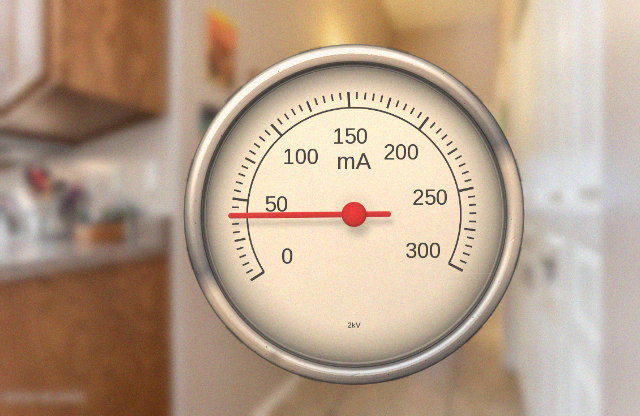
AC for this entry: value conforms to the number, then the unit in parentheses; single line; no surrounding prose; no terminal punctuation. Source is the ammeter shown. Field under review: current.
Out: 40 (mA)
